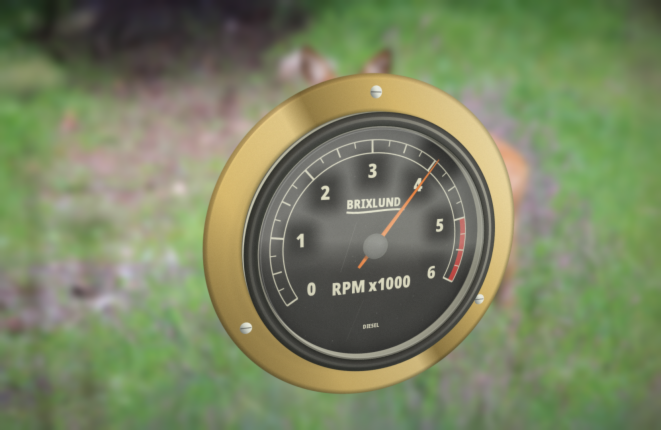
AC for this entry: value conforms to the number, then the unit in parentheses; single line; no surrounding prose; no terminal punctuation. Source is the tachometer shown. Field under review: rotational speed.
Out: 4000 (rpm)
